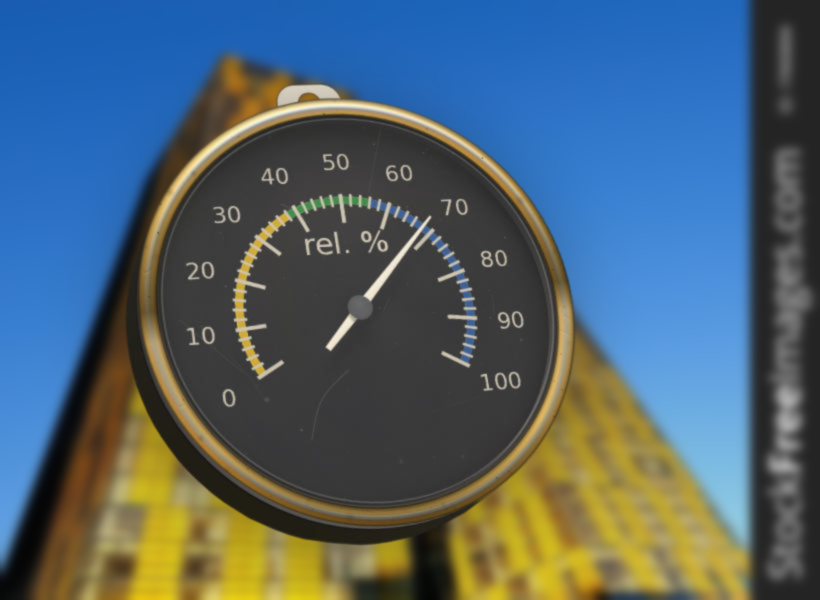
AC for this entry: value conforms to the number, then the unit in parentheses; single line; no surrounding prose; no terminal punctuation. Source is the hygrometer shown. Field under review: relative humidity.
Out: 68 (%)
